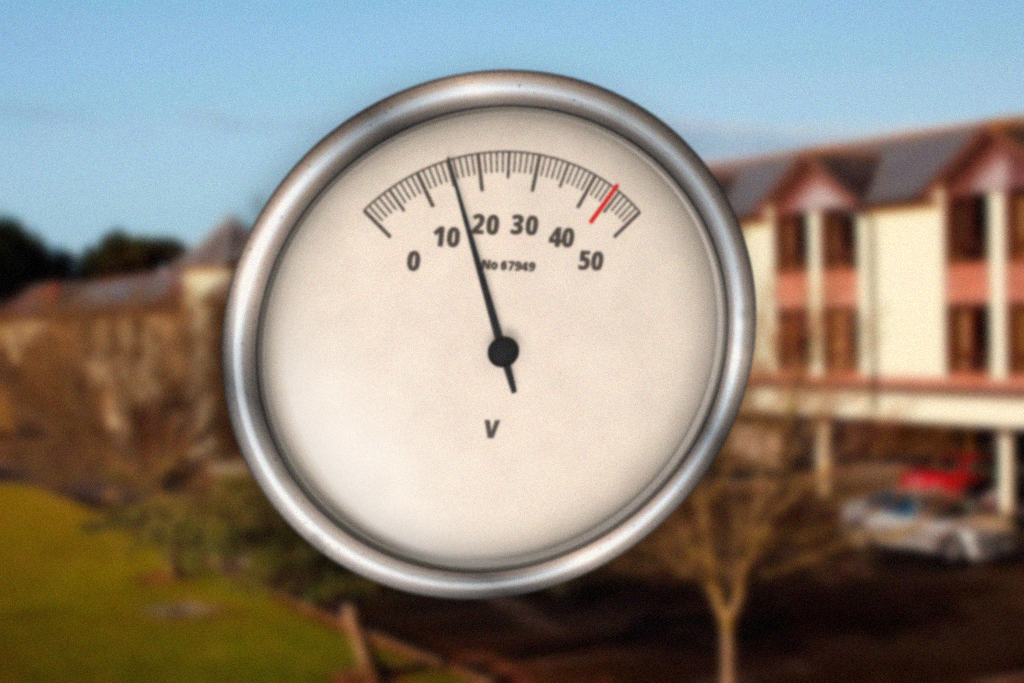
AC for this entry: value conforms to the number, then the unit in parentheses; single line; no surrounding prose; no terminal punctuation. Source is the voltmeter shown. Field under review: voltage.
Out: 15 (V)
